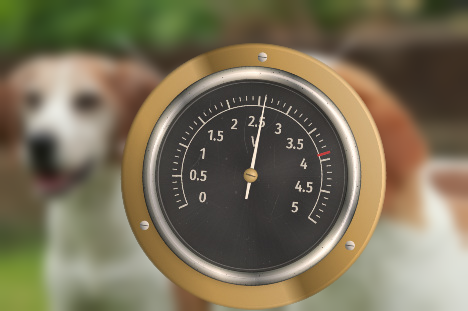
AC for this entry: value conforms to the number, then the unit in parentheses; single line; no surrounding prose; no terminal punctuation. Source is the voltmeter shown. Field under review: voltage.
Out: 2.6 (V)
